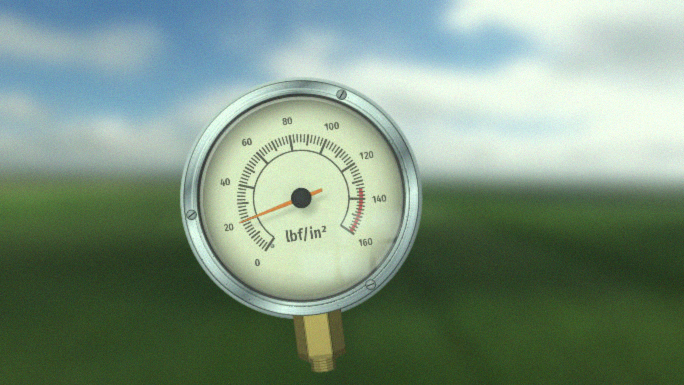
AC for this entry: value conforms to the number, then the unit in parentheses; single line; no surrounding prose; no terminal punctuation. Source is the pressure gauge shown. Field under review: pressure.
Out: 20 (psi)
